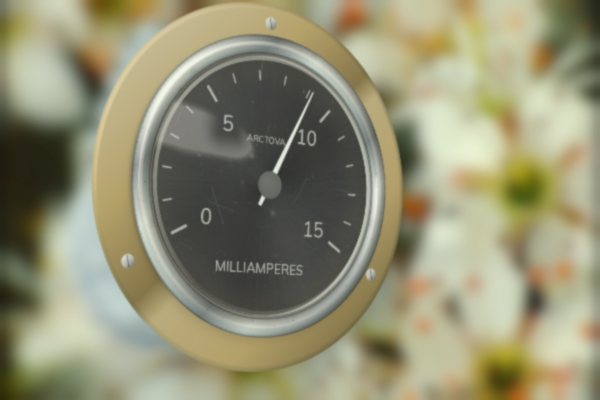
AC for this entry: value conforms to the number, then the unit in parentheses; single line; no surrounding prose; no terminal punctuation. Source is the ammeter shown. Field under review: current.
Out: 9 (mA)
